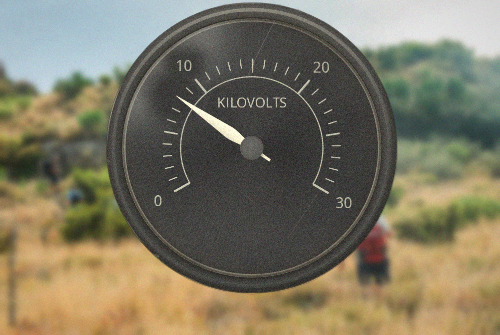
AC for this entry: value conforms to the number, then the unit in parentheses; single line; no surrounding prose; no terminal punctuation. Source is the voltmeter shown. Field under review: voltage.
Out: 8 (kV)
